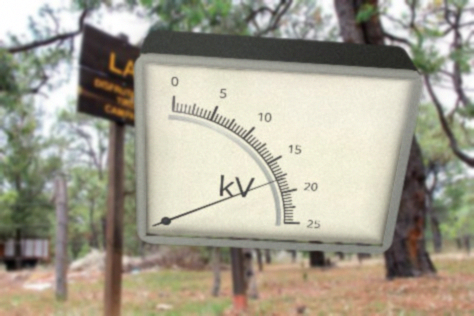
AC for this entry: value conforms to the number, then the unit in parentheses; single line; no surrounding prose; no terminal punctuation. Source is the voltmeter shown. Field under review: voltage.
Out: 17.5 (kV)
